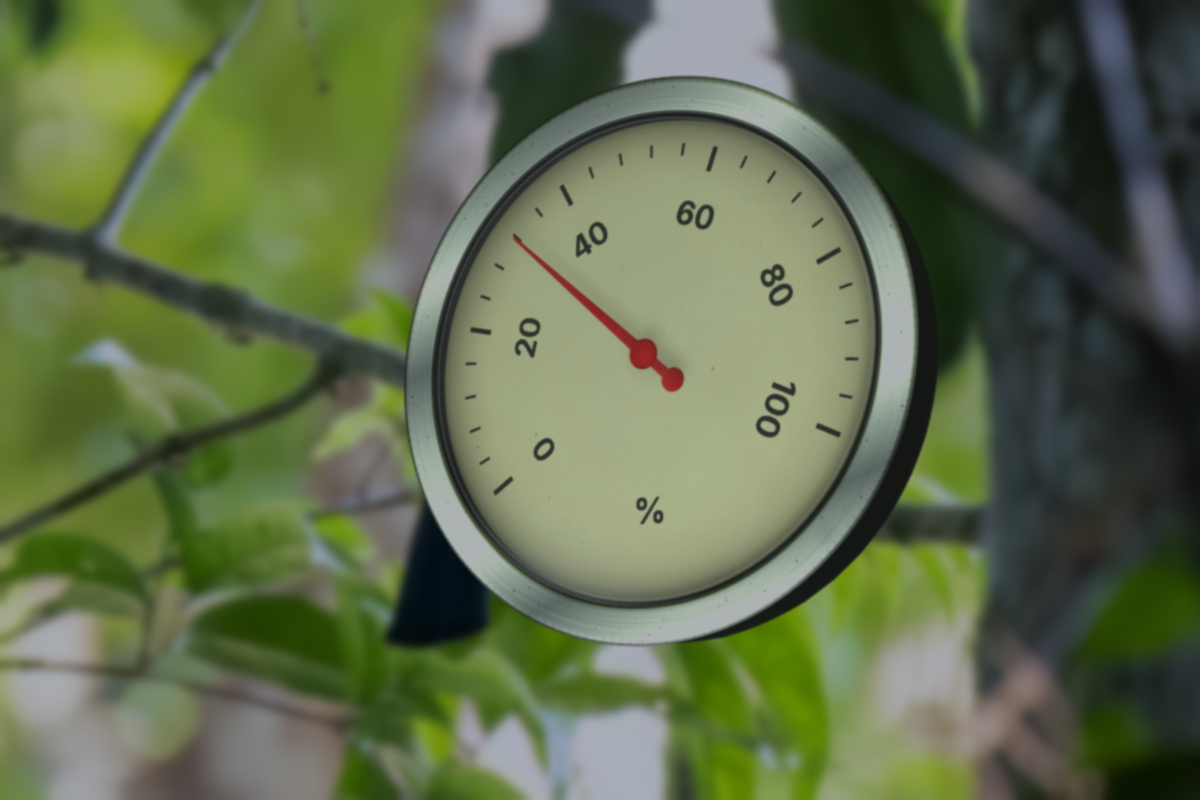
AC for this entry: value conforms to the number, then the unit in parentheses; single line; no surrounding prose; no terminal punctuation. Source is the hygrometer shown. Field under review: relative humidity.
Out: 32 (%)
